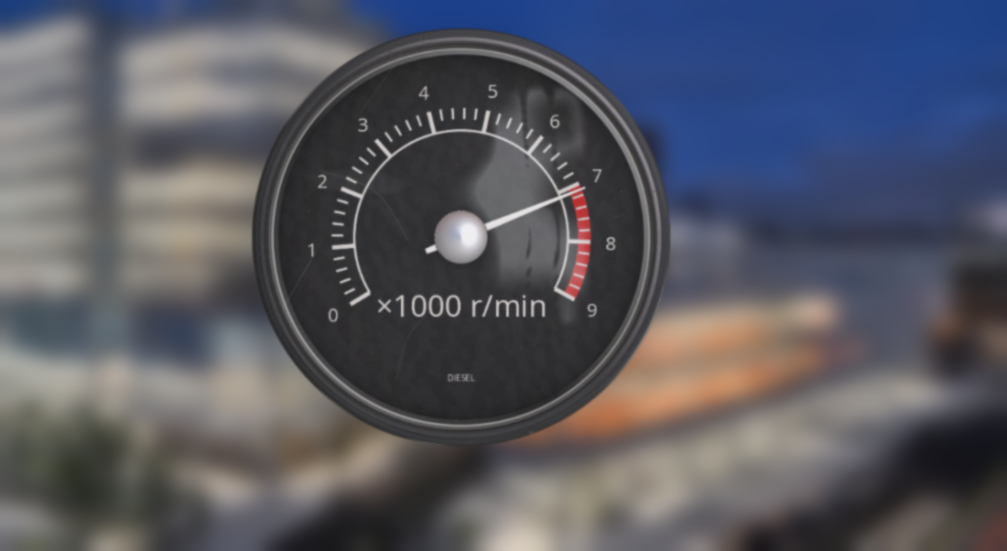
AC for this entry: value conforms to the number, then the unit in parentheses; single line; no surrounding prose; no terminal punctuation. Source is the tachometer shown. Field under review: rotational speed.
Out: 7100 (rpm)
